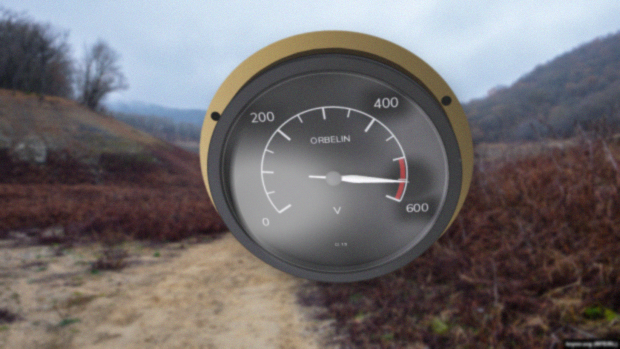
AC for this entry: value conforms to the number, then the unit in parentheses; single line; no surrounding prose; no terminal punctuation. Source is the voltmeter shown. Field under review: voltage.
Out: 550 (V)
